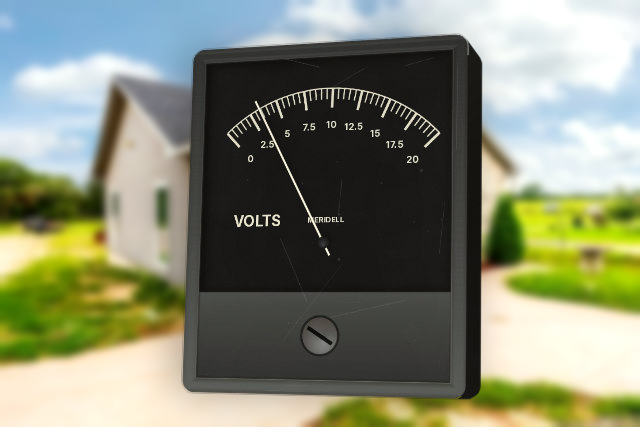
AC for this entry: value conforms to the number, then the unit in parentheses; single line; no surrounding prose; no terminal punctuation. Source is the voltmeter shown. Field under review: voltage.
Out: 3.5 (V)
